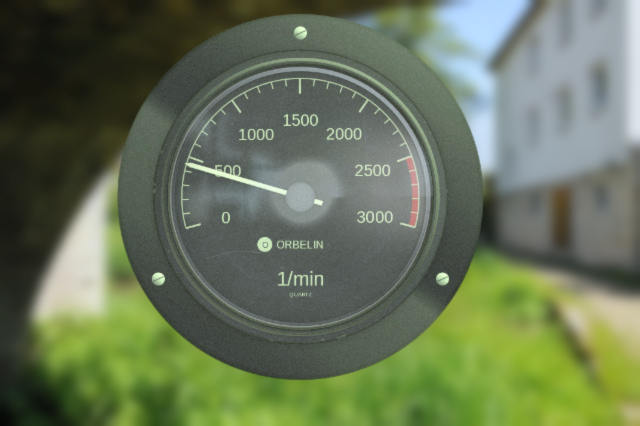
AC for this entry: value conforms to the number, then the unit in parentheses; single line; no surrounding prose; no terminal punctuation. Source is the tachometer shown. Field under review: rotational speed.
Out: 450 (rpm)
